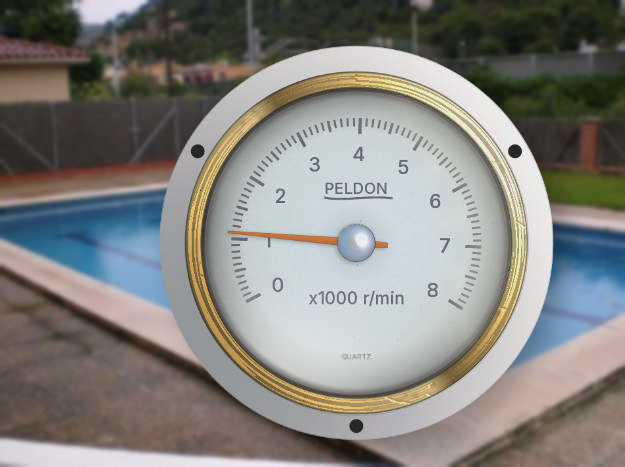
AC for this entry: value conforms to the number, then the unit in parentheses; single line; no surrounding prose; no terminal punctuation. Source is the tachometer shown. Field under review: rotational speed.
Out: 1100 (rpm)
